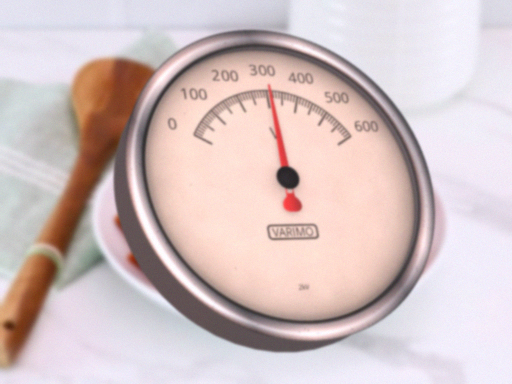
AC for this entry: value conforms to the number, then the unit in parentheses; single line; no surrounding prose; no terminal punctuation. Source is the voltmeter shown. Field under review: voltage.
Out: 300 (V)
